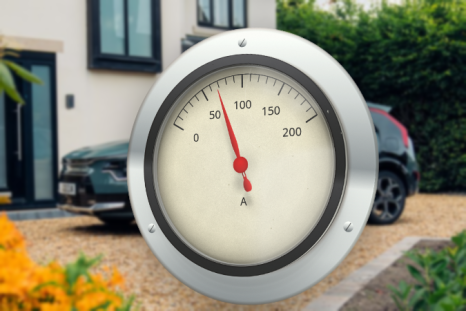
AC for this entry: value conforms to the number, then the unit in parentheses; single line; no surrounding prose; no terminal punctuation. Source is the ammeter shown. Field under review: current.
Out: 70 (A)
